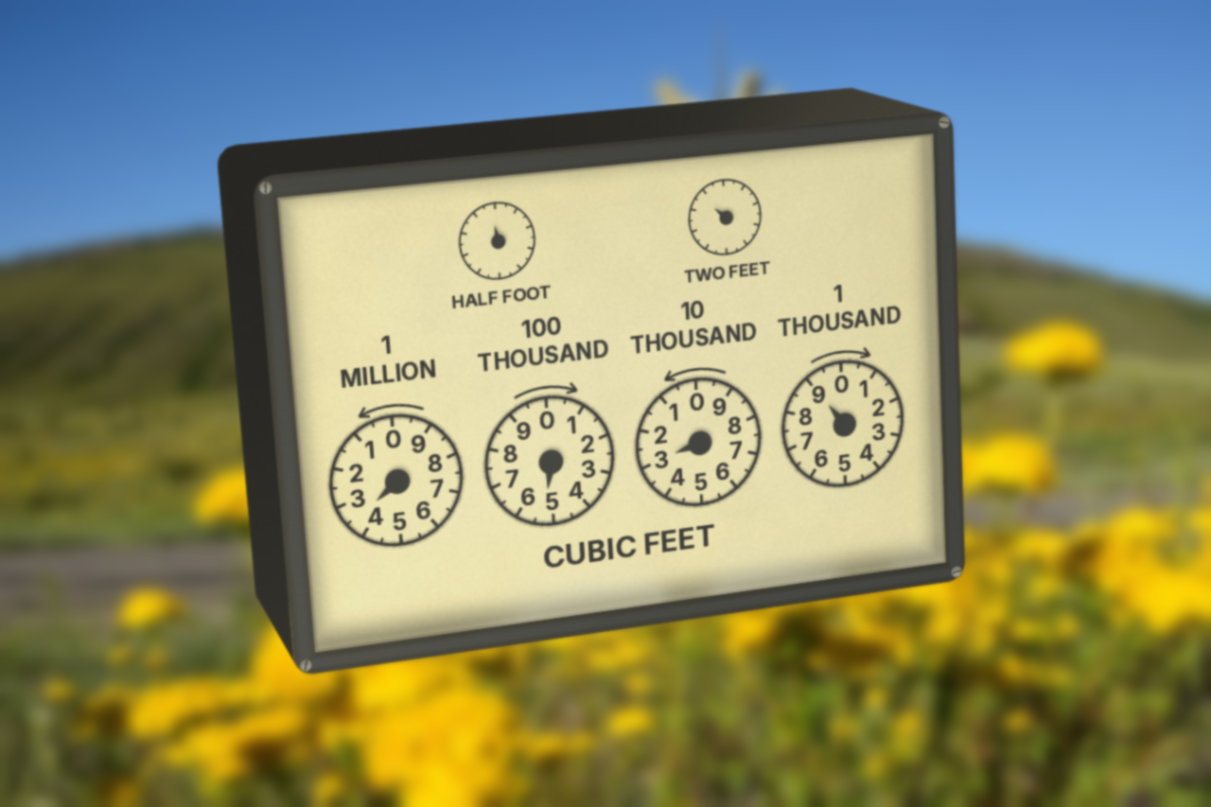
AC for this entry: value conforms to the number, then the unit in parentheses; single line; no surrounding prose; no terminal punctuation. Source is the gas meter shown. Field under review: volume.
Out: 352900 (ft³)
